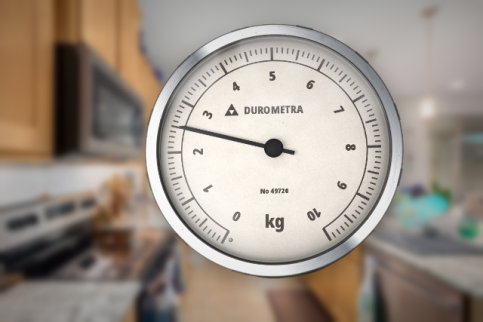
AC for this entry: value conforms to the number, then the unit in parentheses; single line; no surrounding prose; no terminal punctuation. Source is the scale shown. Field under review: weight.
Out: 2.5 (kg)
